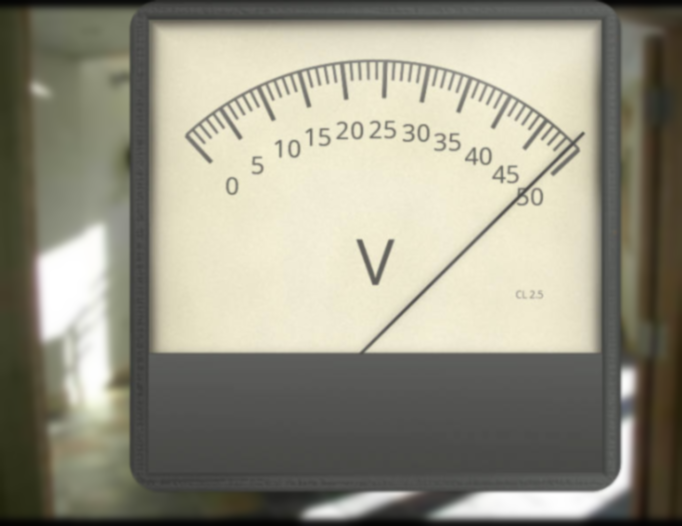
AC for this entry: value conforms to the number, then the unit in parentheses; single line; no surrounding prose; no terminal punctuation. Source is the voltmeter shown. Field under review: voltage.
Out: 49 (V)
